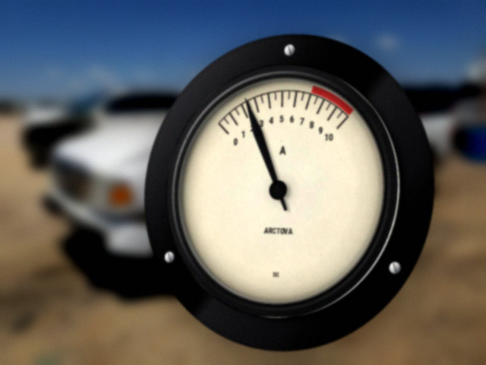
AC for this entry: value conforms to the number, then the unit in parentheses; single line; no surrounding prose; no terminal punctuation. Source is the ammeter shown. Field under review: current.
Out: 2.5 (A)
